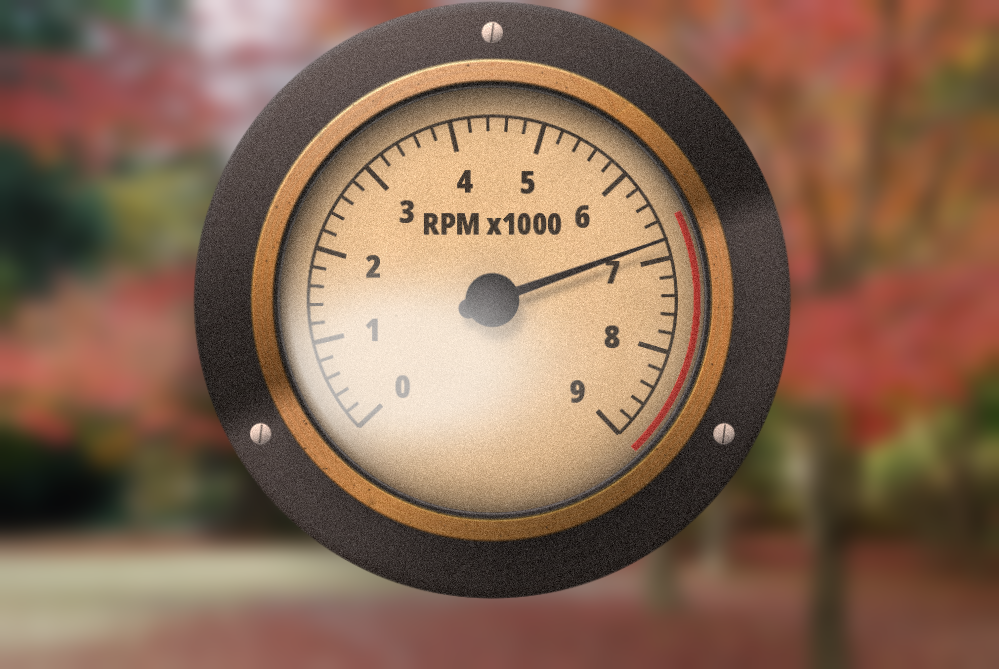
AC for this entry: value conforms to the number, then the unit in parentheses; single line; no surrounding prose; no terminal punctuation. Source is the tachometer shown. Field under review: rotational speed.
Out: 6800 (rpm)
